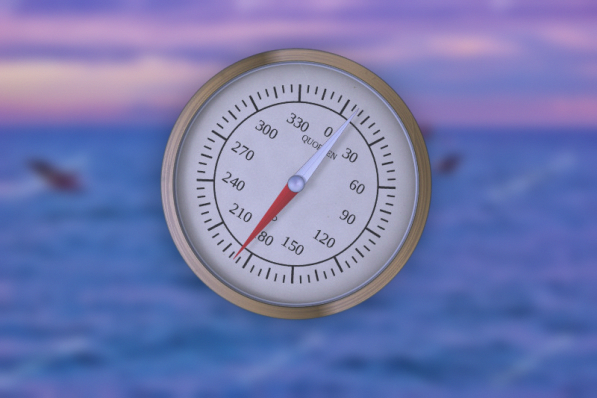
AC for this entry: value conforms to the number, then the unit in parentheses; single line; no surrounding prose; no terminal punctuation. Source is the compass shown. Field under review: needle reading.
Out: 187.5 (°)
